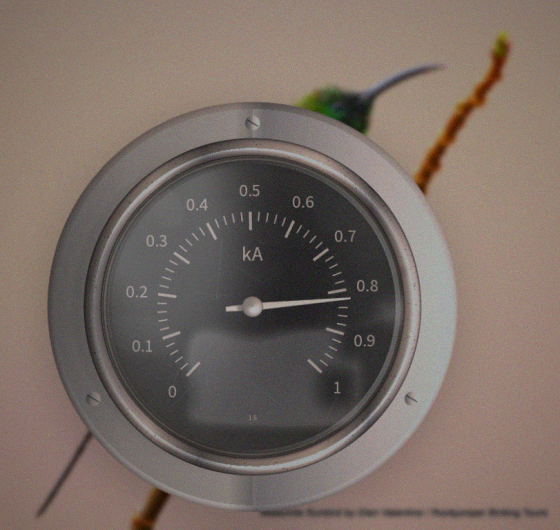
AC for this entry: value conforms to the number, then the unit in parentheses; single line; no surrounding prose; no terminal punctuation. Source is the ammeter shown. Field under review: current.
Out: 0.82 (kA)
